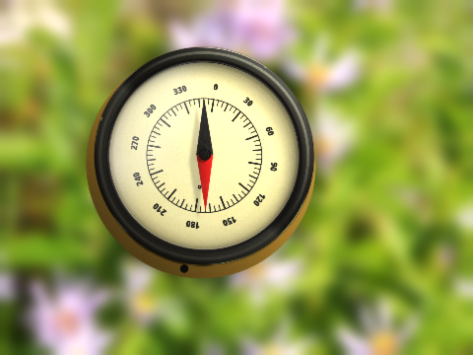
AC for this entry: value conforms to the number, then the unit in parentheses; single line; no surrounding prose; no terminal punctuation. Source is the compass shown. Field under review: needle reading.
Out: 170 (°)
